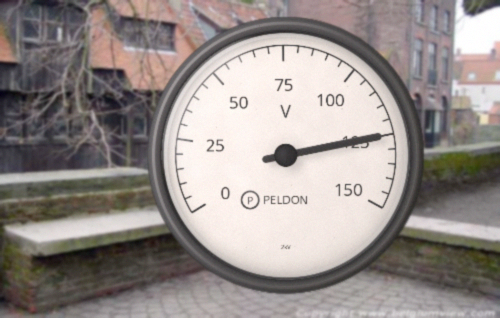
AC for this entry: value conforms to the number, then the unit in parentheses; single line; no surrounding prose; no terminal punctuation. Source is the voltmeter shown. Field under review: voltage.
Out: 125 (V)
